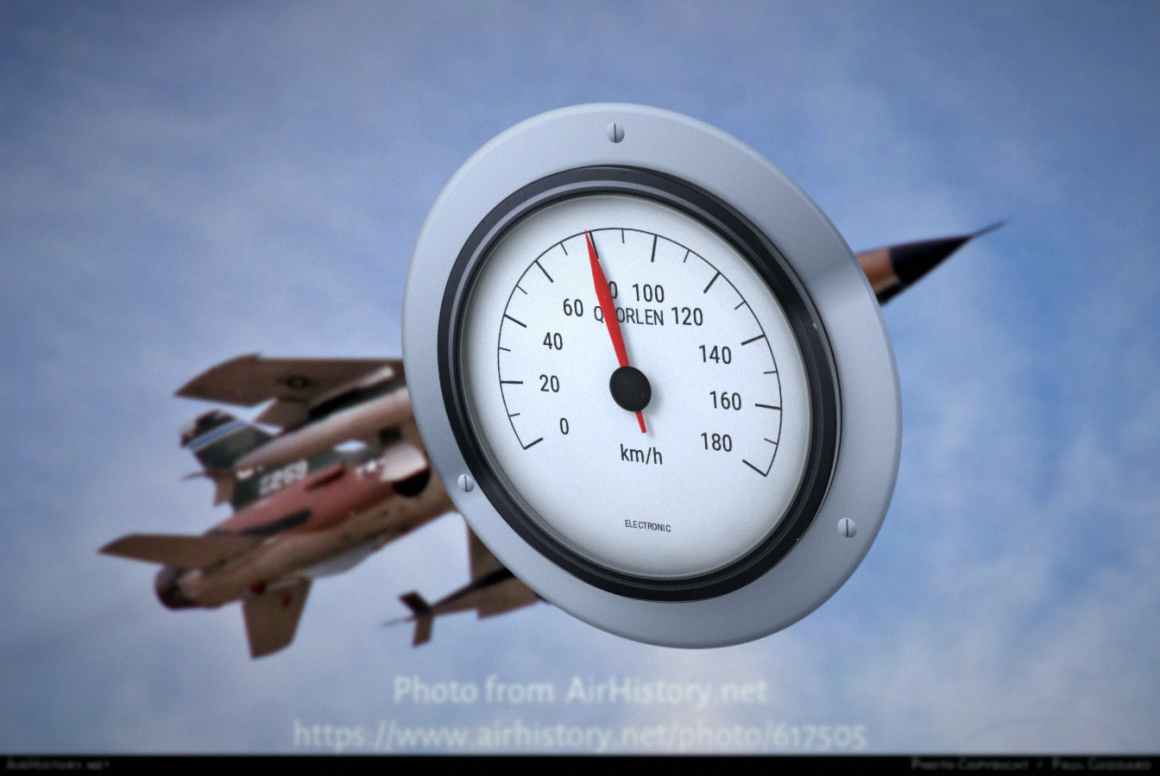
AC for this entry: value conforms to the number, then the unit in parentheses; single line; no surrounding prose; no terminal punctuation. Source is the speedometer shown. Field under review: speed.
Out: 80 (km/h)
